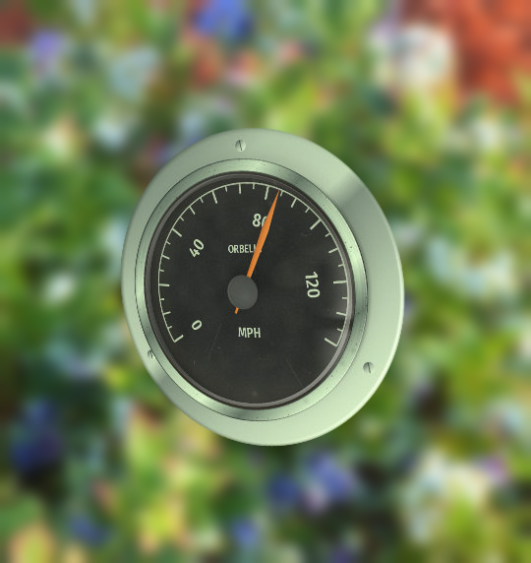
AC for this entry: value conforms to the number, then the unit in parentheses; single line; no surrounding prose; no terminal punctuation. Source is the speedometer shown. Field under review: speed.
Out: 85 (mph)
